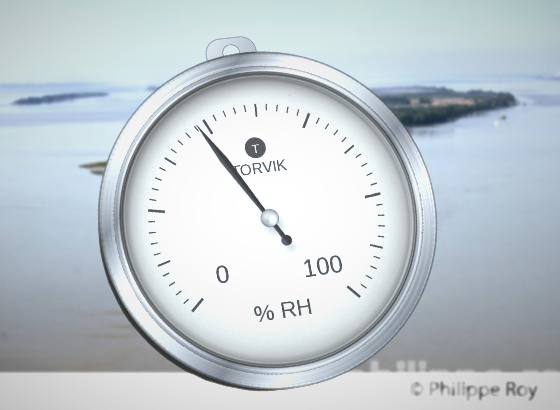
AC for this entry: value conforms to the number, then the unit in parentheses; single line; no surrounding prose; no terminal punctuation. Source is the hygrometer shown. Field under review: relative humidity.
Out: 38 (%)
